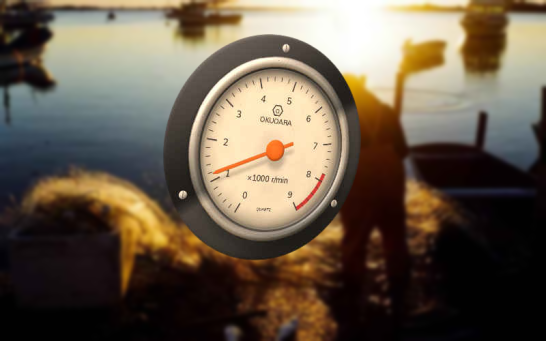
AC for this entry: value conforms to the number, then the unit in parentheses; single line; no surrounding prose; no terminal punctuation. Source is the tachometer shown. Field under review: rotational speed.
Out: 1200 (rpm)
